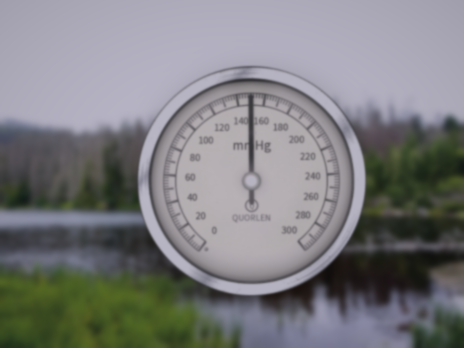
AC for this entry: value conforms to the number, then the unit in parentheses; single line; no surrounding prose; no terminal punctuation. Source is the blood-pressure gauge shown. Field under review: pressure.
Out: 150 (mmHg)
